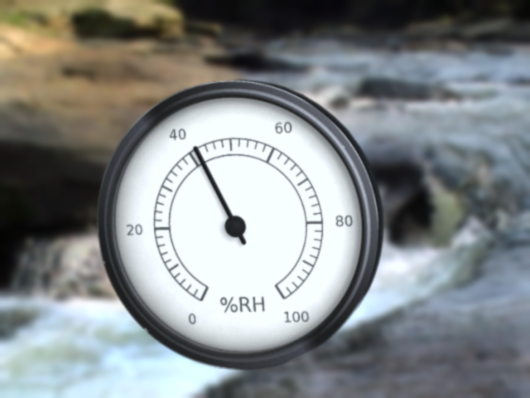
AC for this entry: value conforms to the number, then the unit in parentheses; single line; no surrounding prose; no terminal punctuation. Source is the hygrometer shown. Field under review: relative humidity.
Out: 42 (%)
